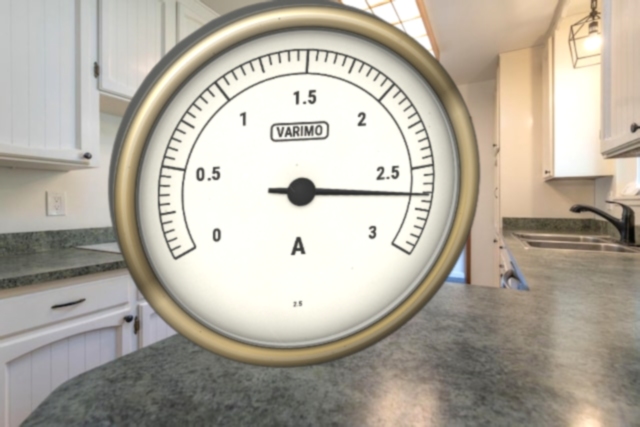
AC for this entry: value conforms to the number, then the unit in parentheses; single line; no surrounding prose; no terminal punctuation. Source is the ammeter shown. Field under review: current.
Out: 2.65 (A)
